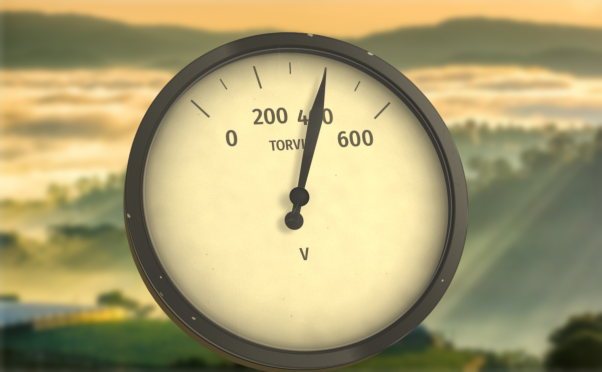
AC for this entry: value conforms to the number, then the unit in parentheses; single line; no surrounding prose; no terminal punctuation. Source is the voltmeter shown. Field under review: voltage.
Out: 400 (V)
